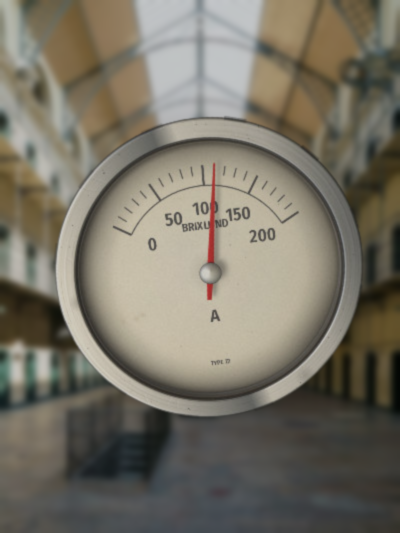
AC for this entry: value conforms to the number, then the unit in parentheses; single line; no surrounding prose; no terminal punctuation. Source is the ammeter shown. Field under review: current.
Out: 110 (A)
